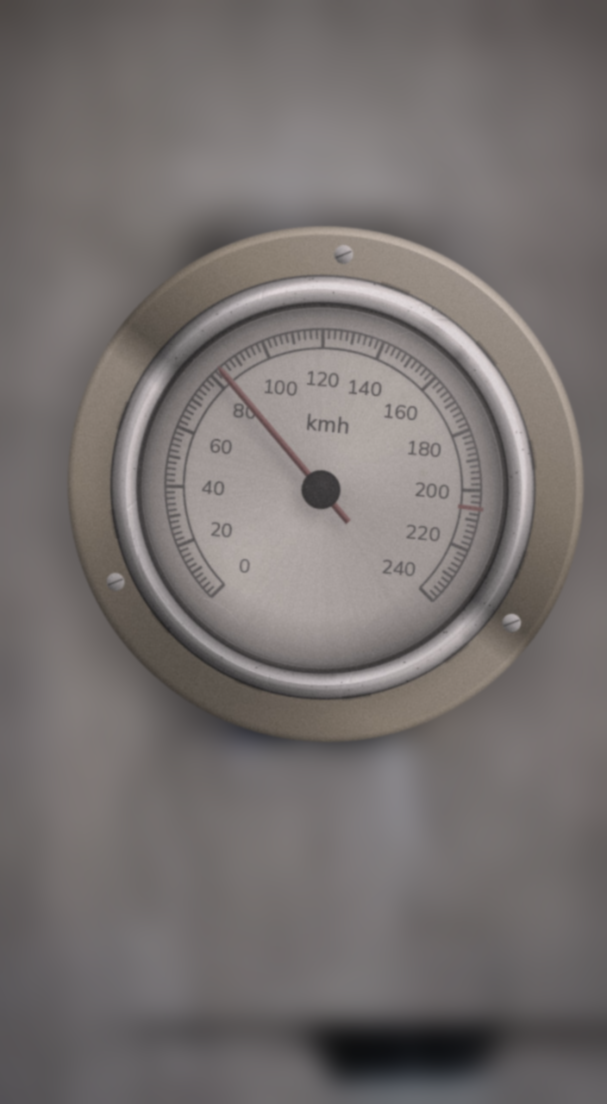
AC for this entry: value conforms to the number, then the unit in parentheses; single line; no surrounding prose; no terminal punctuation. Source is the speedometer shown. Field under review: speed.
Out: 84 (km/h)
